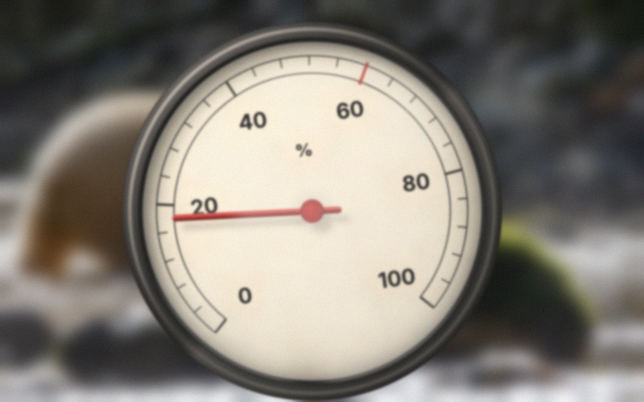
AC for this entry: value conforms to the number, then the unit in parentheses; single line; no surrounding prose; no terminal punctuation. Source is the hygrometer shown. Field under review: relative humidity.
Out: 18 (%)
